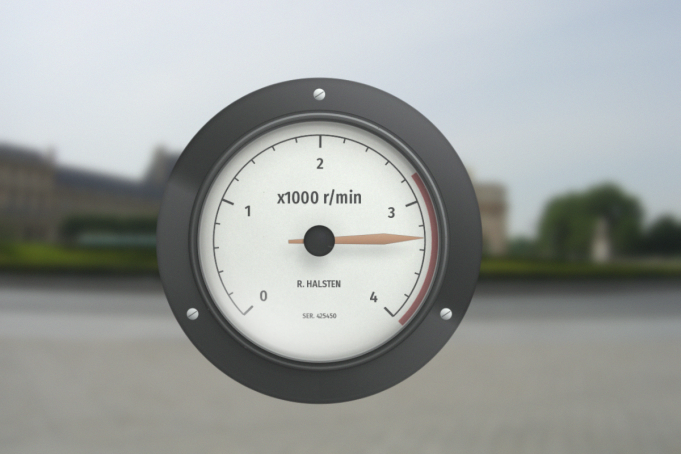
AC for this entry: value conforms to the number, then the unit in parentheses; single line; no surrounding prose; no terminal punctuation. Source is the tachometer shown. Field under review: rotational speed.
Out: 3300 (rpm)
